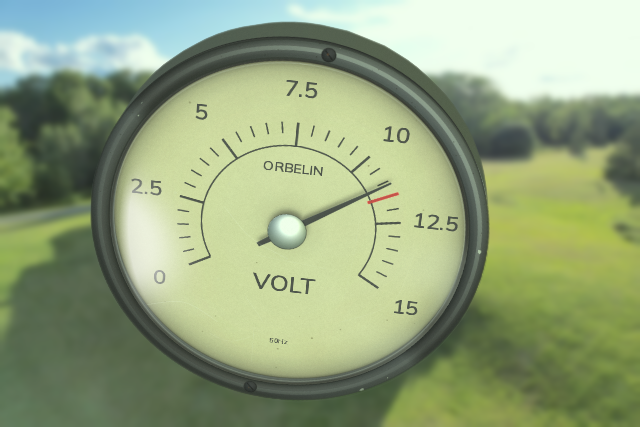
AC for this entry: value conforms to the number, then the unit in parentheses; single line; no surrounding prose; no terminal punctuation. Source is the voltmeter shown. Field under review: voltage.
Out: 11 (V)
